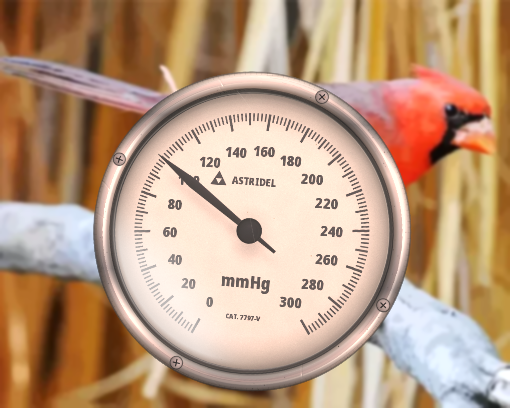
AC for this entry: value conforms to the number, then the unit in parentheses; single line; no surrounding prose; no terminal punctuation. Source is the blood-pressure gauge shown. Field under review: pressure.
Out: 100 (mmHg)
